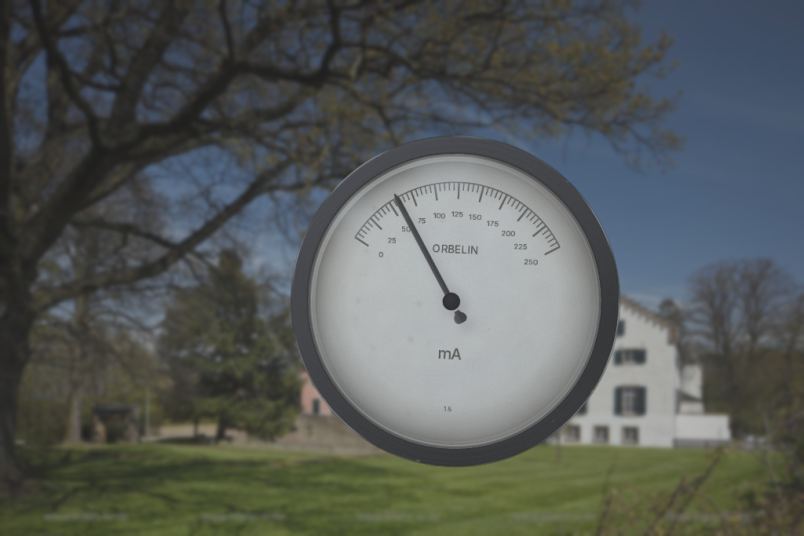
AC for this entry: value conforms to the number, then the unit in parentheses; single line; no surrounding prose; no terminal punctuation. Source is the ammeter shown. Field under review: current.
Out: 60 (mA)
